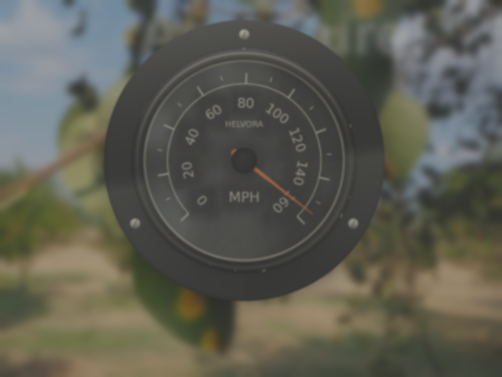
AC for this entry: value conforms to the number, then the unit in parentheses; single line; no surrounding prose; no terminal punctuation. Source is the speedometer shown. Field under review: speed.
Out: 155 (mph)
